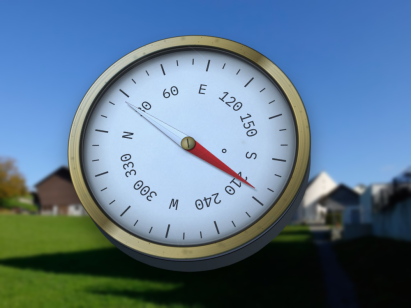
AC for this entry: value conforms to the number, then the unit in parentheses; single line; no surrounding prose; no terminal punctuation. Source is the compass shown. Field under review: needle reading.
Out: 205 (°)
